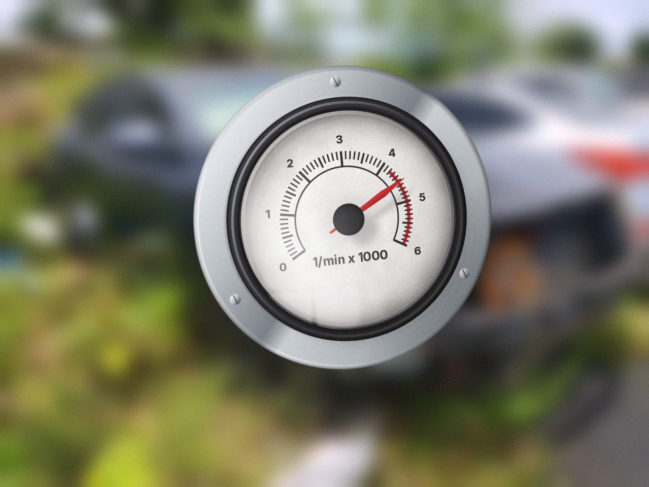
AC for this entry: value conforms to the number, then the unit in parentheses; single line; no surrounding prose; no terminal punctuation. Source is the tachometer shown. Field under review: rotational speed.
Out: 4500 (rpm)
